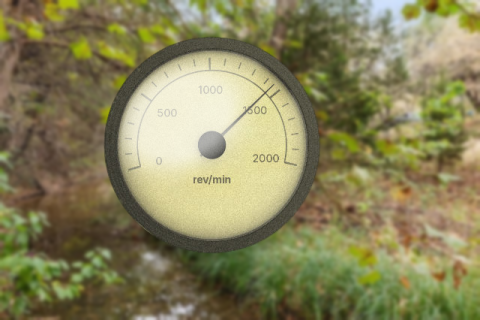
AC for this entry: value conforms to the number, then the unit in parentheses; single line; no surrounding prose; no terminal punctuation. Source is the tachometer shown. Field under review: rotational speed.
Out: 1450 (rpm)
